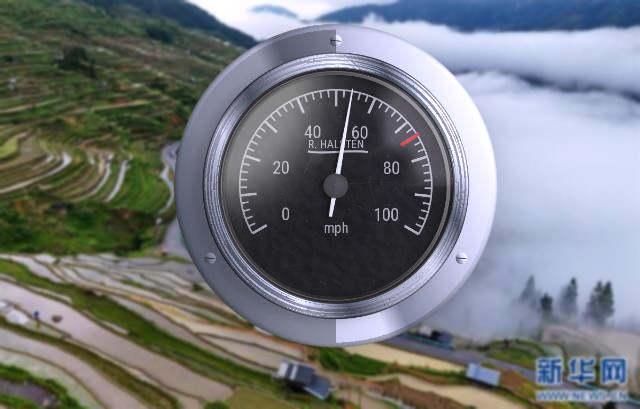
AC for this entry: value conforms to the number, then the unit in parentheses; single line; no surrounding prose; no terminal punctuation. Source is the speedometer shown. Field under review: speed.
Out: 54 (mph)
